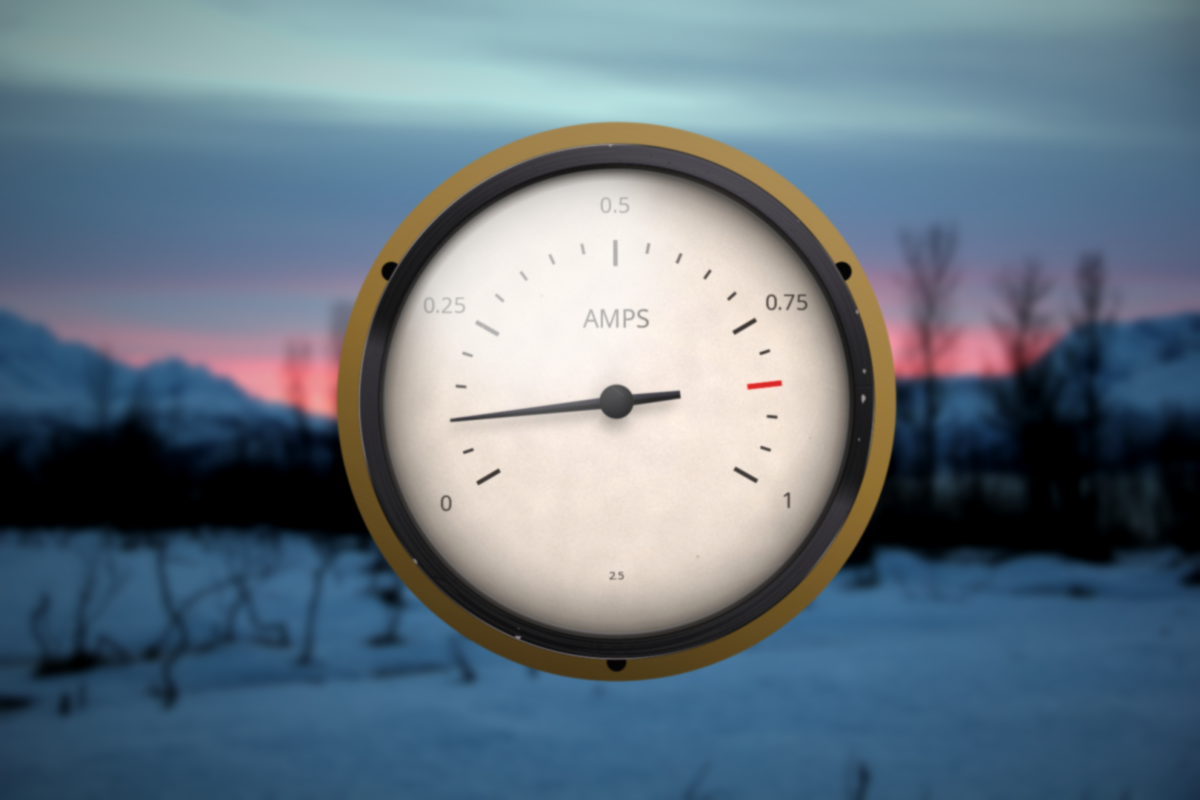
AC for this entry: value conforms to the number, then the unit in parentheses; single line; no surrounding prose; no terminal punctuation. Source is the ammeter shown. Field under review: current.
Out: 0.1 (A)
